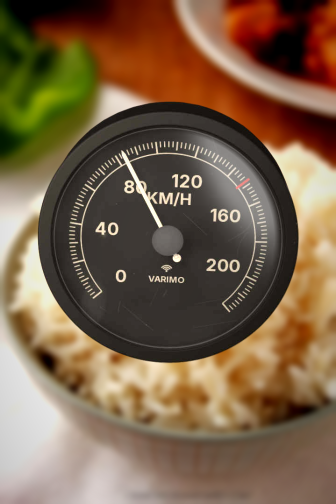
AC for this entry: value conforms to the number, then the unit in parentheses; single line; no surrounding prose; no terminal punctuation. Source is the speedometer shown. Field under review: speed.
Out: 84 (km/h)
